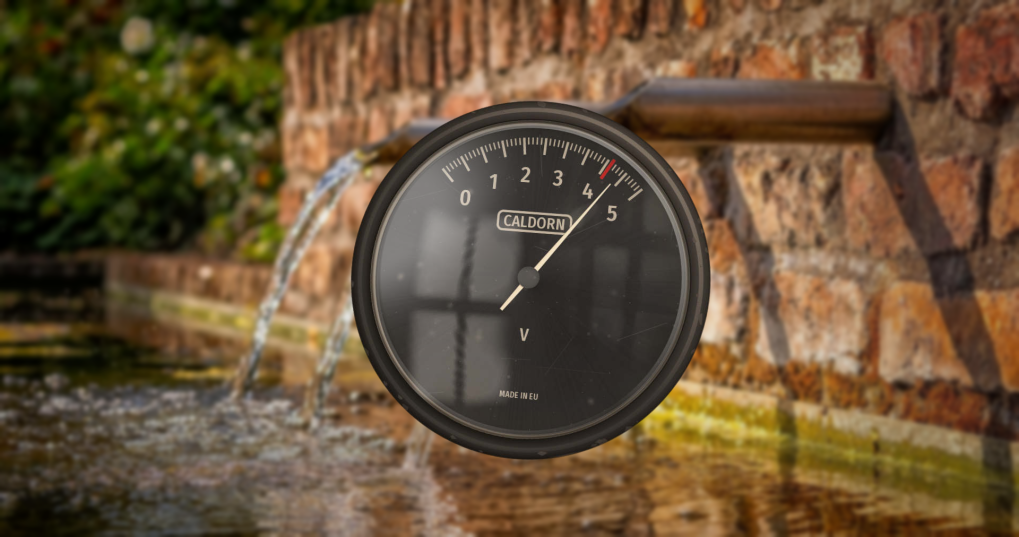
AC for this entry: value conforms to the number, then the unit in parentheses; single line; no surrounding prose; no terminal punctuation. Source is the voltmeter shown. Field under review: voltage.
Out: 4.4 (V)
